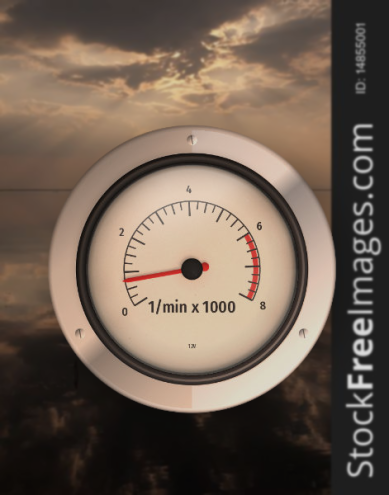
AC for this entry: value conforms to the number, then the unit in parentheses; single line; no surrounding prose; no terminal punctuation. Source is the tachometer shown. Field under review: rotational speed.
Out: 750 (rpm)
